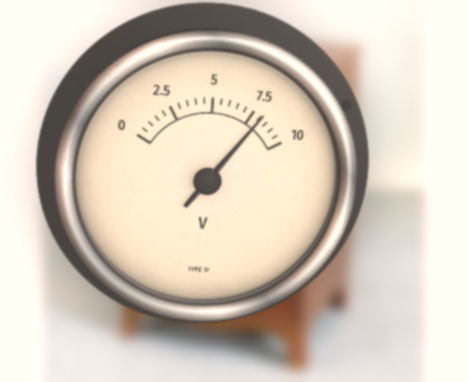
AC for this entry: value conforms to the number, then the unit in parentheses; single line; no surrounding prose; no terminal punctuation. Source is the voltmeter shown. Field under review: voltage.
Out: 8 (V)
